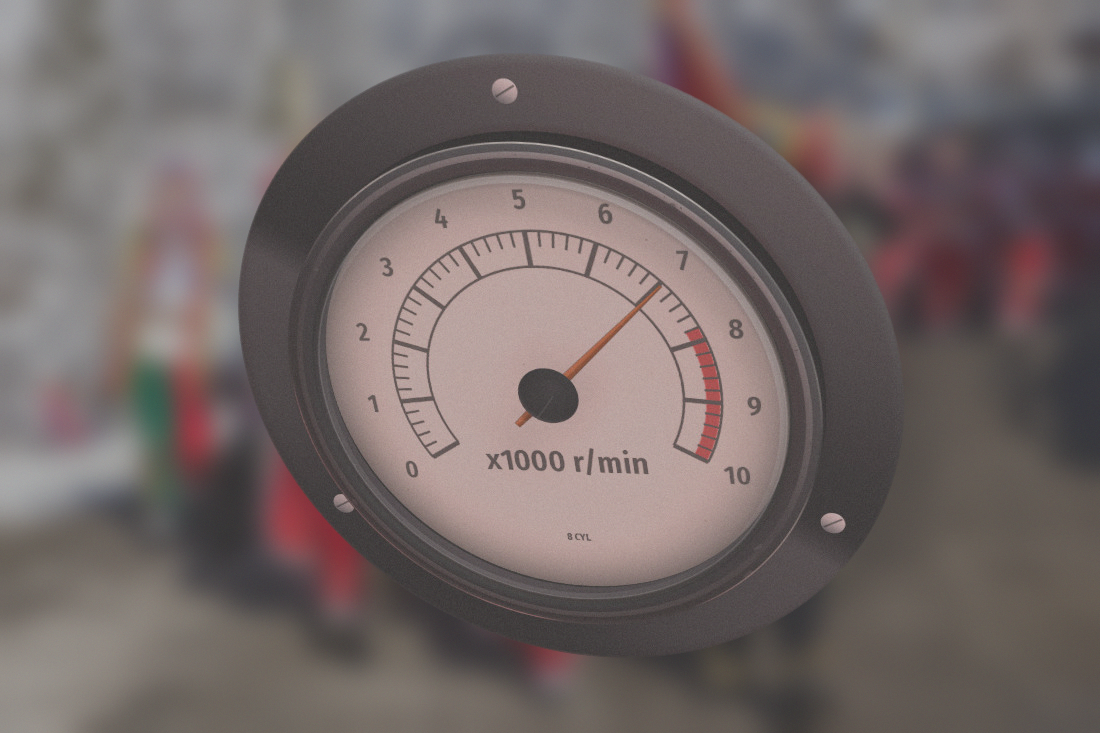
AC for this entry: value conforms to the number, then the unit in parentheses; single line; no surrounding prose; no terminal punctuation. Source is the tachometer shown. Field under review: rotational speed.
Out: 7000 (rpm)
